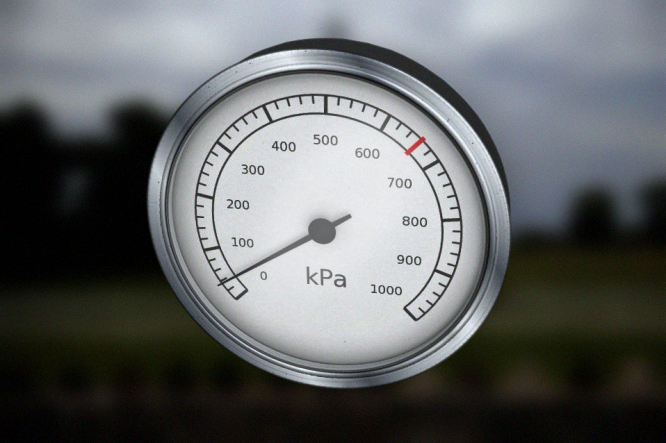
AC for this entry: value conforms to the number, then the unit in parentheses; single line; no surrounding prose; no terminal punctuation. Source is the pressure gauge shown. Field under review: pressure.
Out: 40 (kPa)
